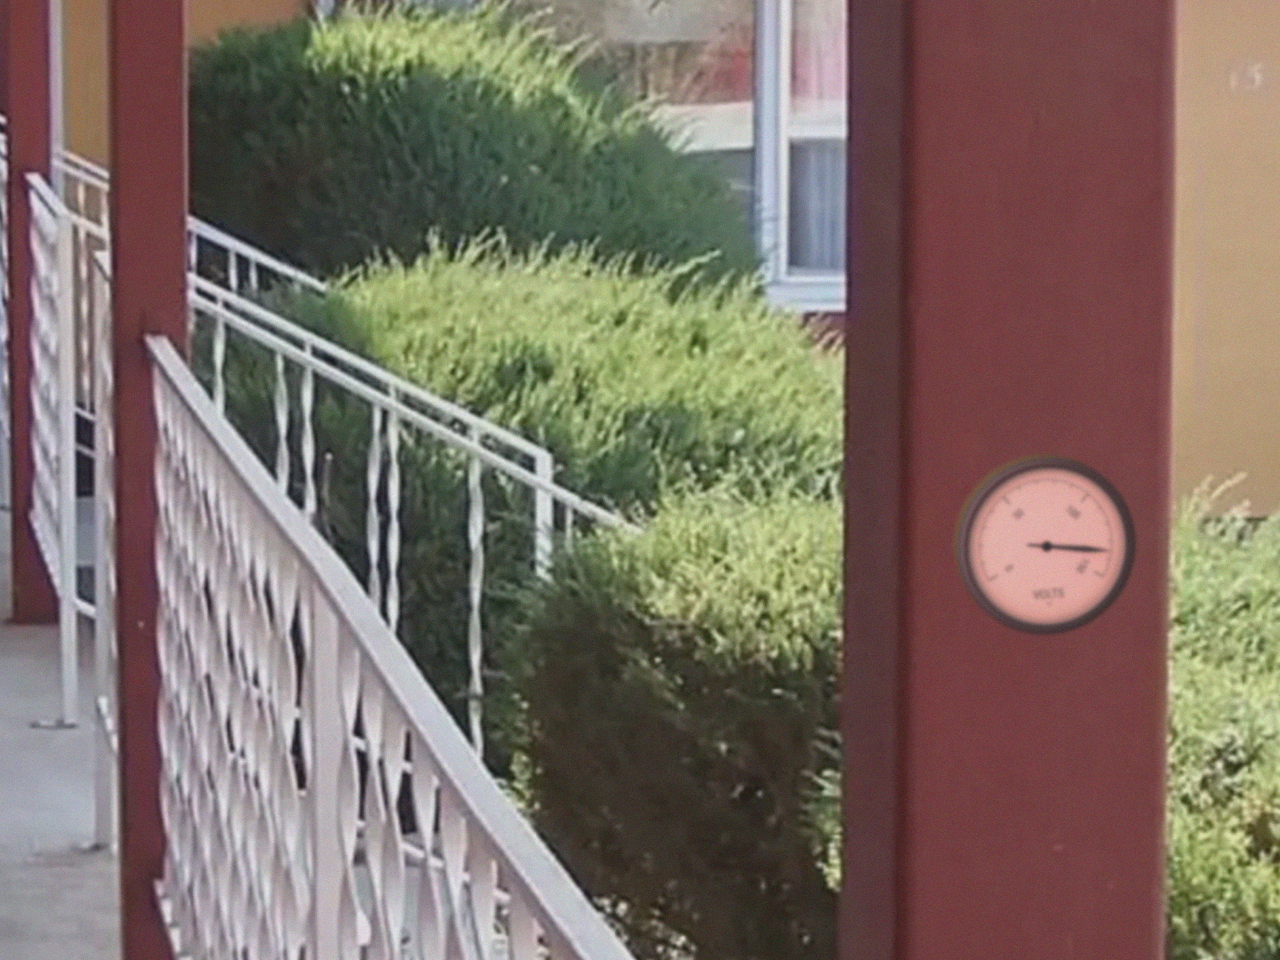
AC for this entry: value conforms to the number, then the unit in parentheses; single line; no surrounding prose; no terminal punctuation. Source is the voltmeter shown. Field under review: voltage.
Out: 135 (V)
